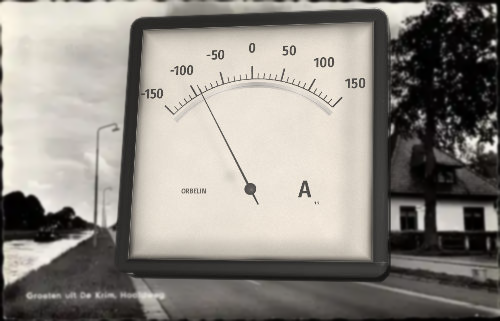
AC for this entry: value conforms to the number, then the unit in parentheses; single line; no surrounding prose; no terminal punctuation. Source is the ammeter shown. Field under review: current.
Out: -90 (A)
